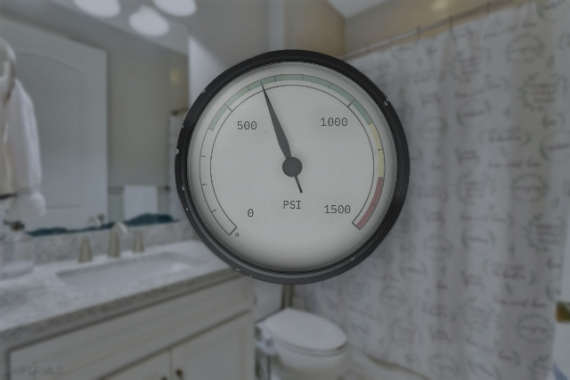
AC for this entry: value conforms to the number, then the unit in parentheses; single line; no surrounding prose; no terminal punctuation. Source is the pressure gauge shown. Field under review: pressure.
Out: 650 (psi)
